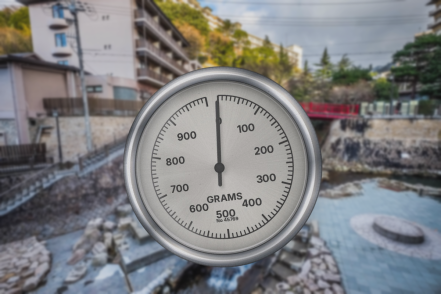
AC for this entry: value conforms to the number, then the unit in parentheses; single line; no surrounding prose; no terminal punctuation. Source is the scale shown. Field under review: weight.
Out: 0 (g)
